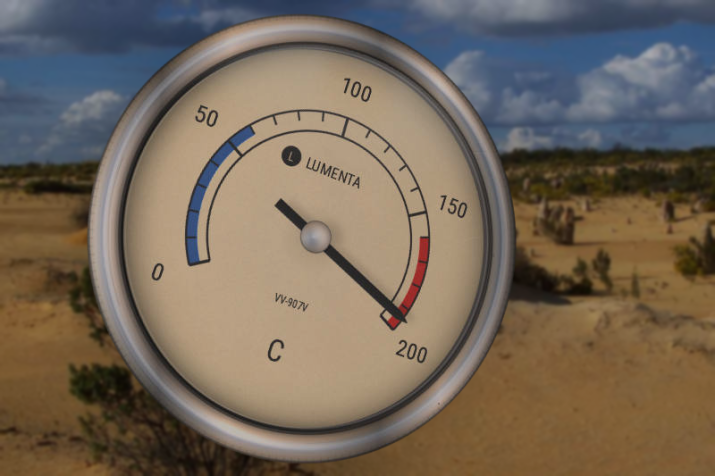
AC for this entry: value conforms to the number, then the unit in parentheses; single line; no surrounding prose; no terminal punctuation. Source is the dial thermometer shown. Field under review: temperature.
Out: 195 (°C)
